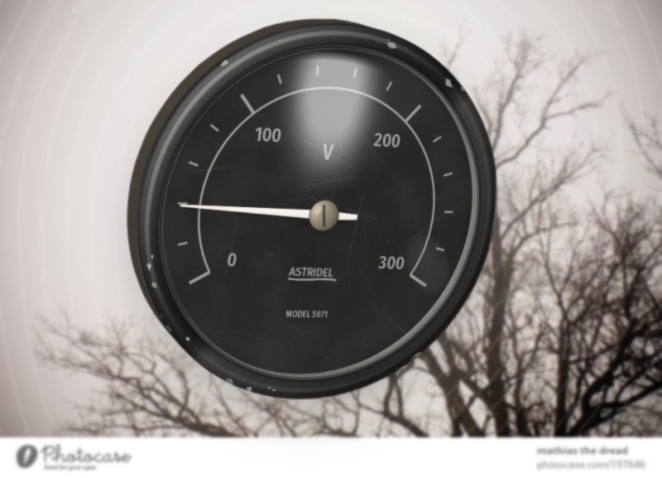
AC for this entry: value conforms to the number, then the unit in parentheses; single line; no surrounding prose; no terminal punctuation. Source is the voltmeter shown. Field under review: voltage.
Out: 40 (V)
